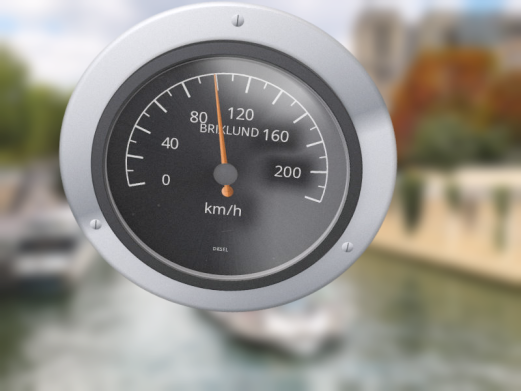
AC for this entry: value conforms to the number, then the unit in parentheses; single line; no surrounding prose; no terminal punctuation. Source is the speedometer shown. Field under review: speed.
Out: 100 (km/h)
